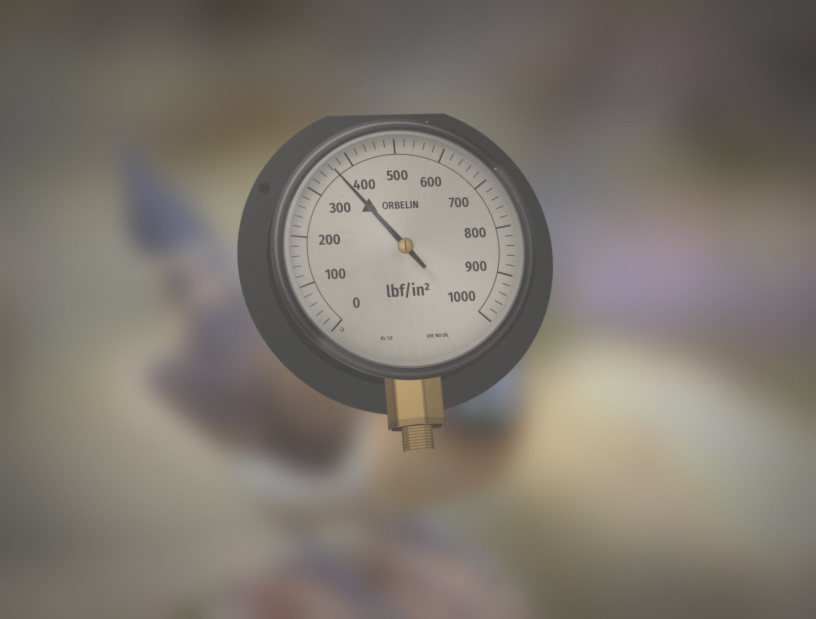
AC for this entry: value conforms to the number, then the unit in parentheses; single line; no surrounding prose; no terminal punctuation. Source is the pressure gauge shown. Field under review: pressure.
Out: 360 (psi)
